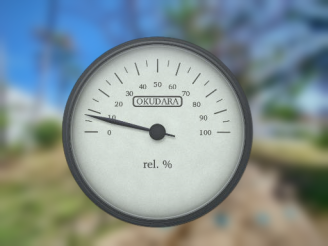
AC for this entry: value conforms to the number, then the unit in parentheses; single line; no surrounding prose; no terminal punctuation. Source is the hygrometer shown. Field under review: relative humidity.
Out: 7.5 (%)
